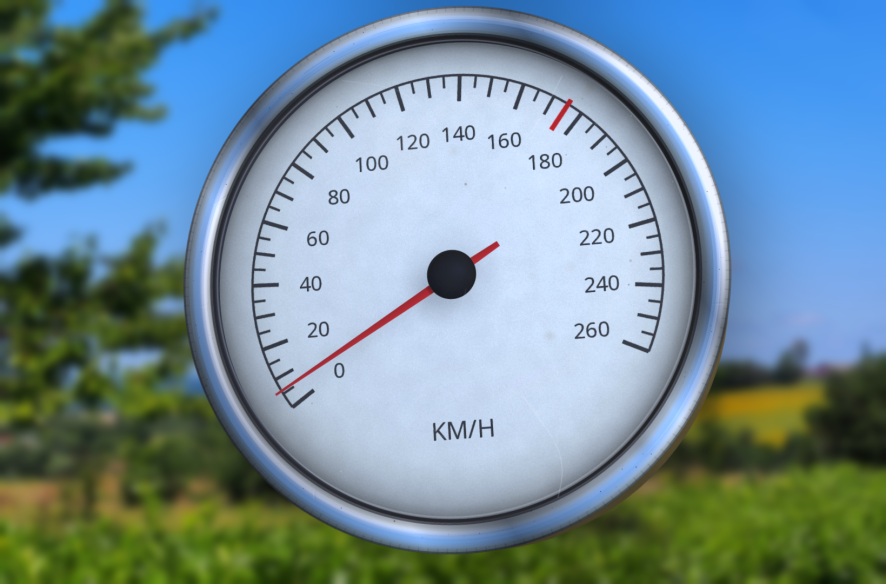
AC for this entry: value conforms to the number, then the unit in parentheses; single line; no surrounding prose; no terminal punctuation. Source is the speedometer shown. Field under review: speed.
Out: 5 (km/h)
